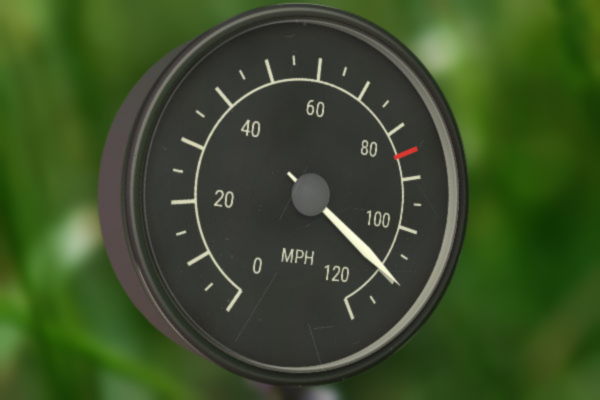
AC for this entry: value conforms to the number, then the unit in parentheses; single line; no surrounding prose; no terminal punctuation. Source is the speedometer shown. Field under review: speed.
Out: 110 (mph)
